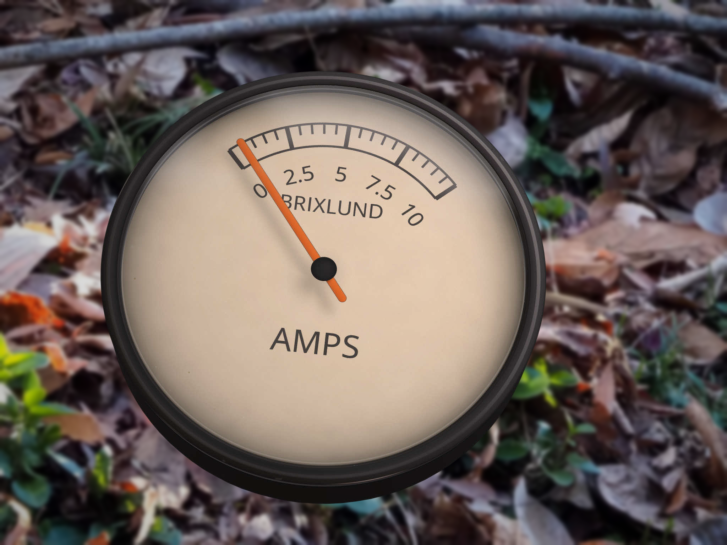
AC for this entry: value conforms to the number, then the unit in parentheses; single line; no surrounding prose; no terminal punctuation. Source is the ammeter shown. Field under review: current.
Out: 0.5 (A)
